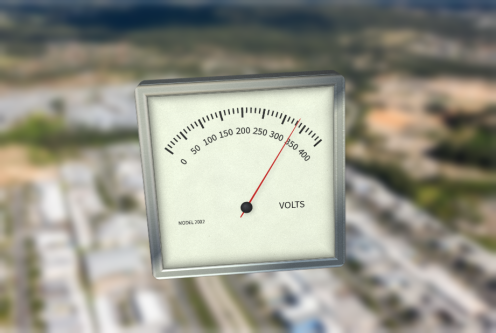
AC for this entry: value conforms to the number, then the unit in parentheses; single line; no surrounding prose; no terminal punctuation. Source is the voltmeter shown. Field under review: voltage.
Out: 330 (V)
